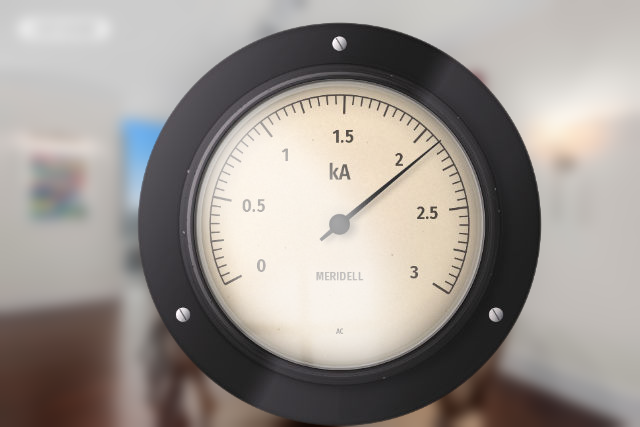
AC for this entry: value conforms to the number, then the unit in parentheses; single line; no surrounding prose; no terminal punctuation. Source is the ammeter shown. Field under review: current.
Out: 2.1 (kA)
